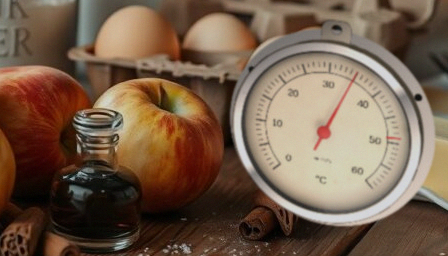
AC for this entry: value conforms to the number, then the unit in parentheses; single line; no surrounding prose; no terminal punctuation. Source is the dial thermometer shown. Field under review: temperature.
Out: 35 (°C)
